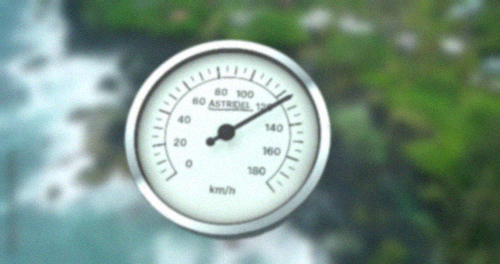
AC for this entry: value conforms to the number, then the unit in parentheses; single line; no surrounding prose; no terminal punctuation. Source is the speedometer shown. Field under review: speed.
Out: 125 (km/h)
